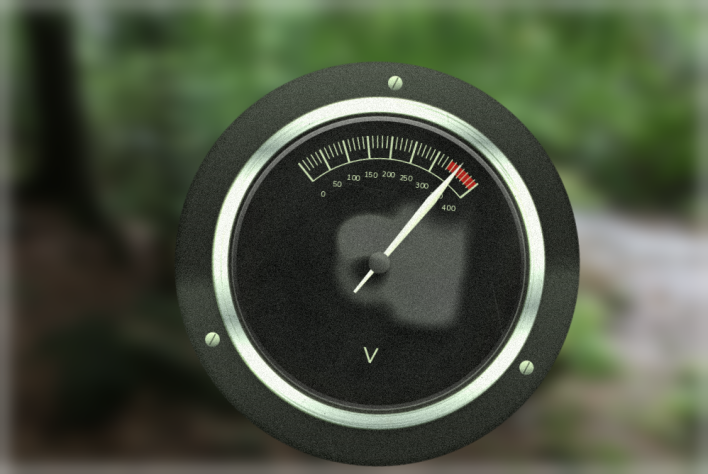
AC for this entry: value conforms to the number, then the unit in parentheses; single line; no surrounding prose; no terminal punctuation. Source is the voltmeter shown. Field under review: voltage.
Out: 350 (V)
